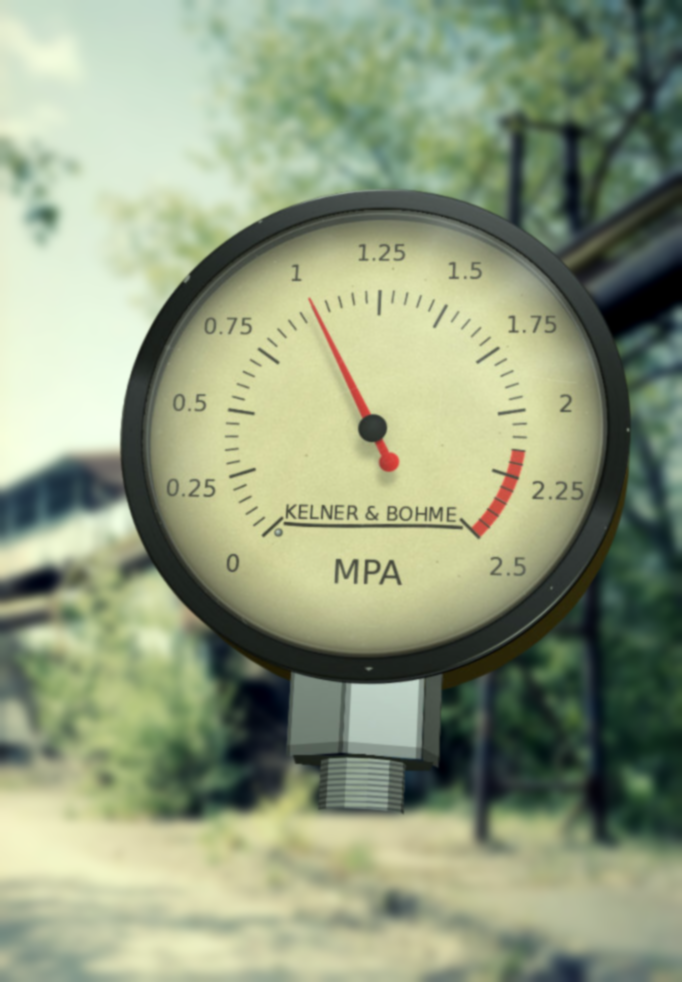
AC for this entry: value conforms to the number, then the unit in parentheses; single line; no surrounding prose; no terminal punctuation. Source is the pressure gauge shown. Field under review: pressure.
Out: 1 (MPa)
